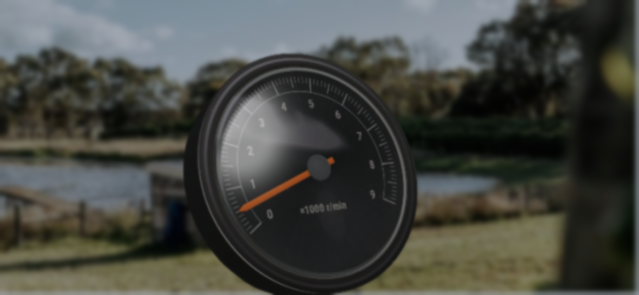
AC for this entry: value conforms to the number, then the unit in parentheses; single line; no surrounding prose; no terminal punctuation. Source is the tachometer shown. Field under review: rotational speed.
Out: 500 (rpm)
